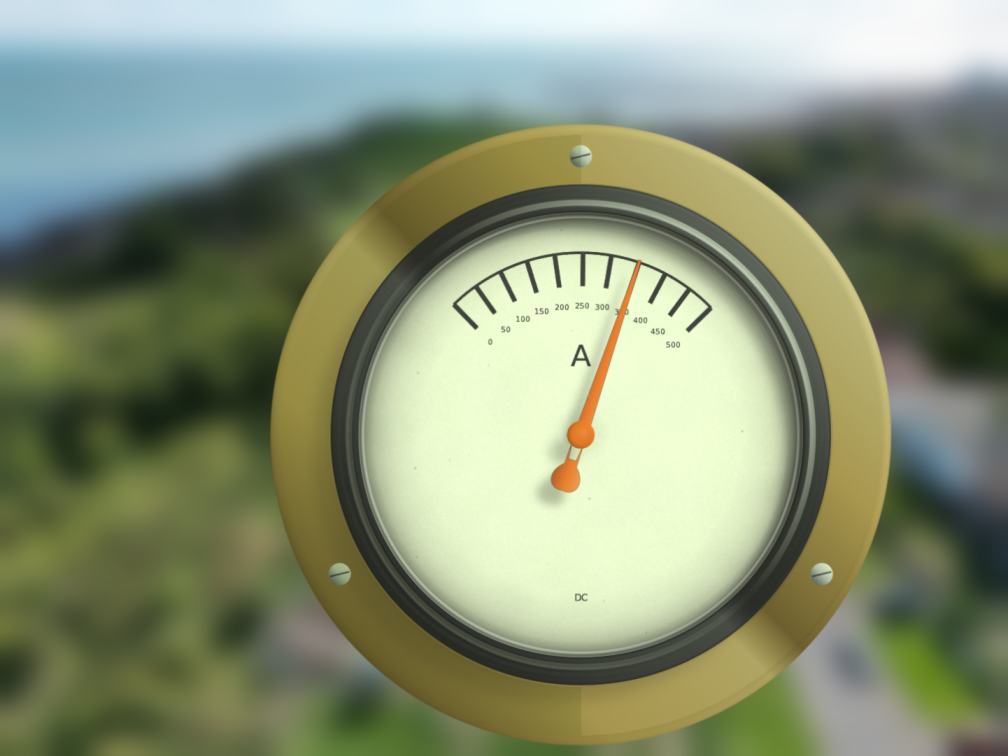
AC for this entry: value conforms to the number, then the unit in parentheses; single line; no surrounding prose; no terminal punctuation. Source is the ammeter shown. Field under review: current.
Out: 350 (A)
